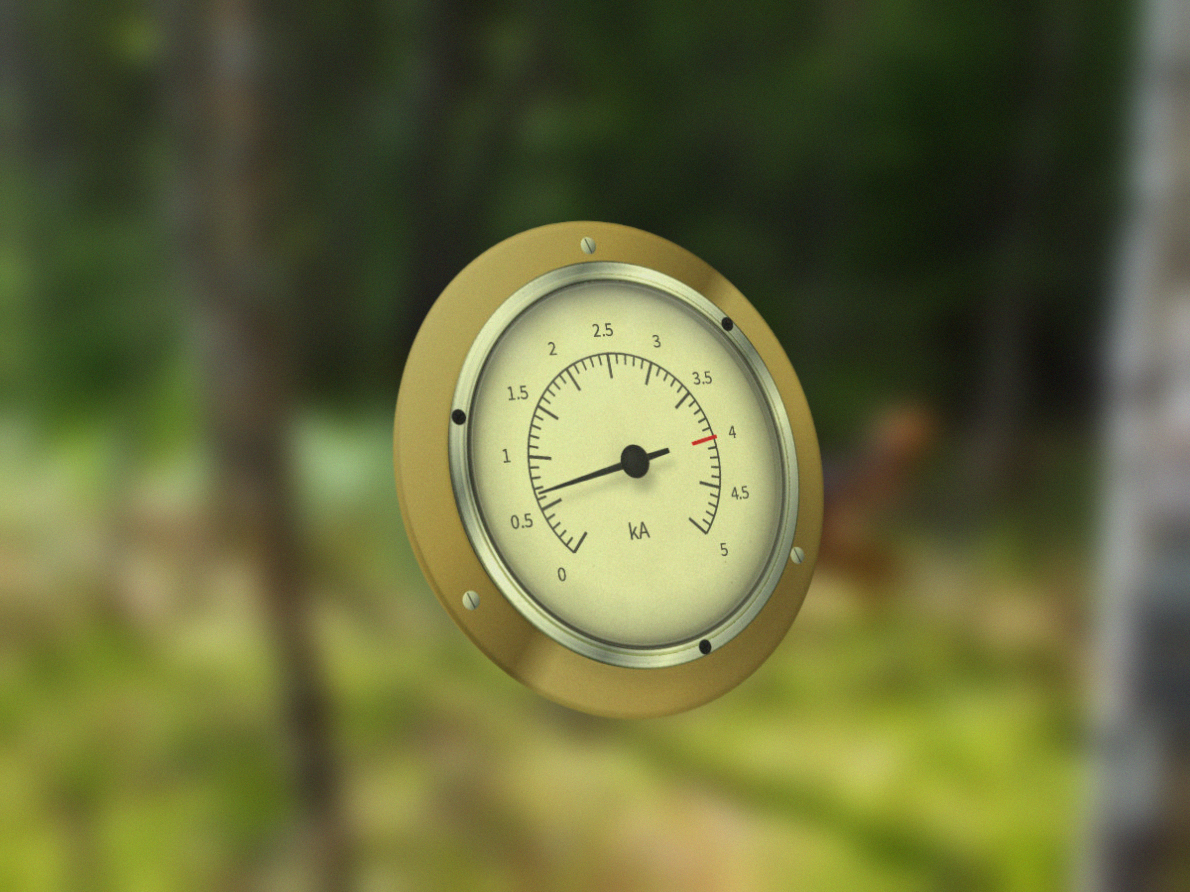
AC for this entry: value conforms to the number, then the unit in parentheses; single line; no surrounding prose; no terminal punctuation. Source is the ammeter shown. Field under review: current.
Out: 0.65 (kA)
